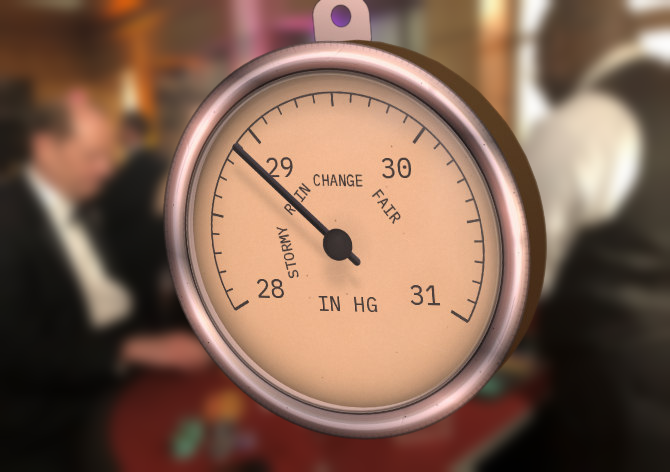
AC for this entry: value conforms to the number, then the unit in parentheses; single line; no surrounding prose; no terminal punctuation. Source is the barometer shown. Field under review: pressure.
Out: 28.9 (inHg)
